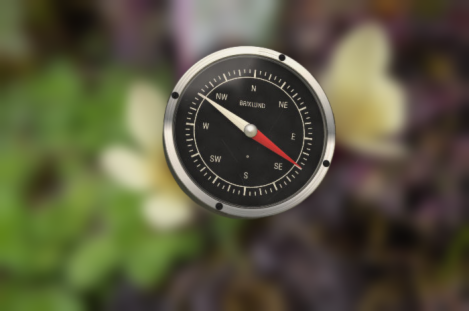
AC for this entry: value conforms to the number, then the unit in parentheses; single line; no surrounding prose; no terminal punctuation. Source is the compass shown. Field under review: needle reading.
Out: 120 (°)
